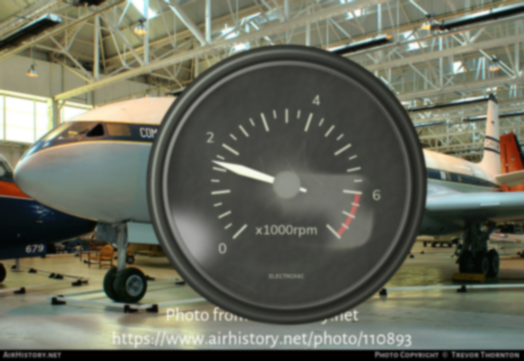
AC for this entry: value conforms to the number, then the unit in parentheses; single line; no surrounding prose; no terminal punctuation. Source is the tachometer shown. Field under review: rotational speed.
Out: 1625 (rpm)
